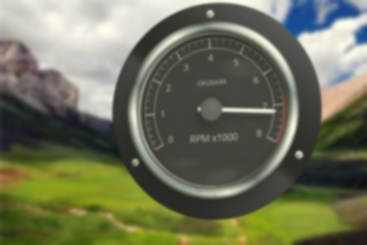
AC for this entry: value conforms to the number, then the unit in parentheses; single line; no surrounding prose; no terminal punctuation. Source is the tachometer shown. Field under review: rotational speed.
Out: 7200 (rpm)
